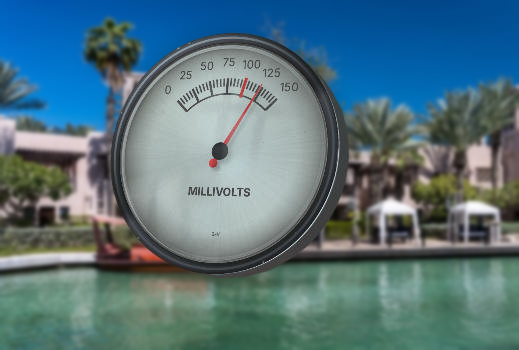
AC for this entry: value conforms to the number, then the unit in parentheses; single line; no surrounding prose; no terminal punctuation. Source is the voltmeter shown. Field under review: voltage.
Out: 125 (mV)
